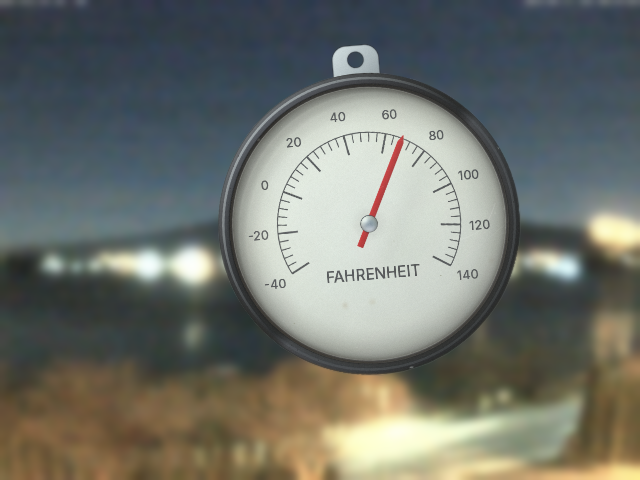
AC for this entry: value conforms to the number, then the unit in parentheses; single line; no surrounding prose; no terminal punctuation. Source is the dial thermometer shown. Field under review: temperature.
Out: 68 (°F)
